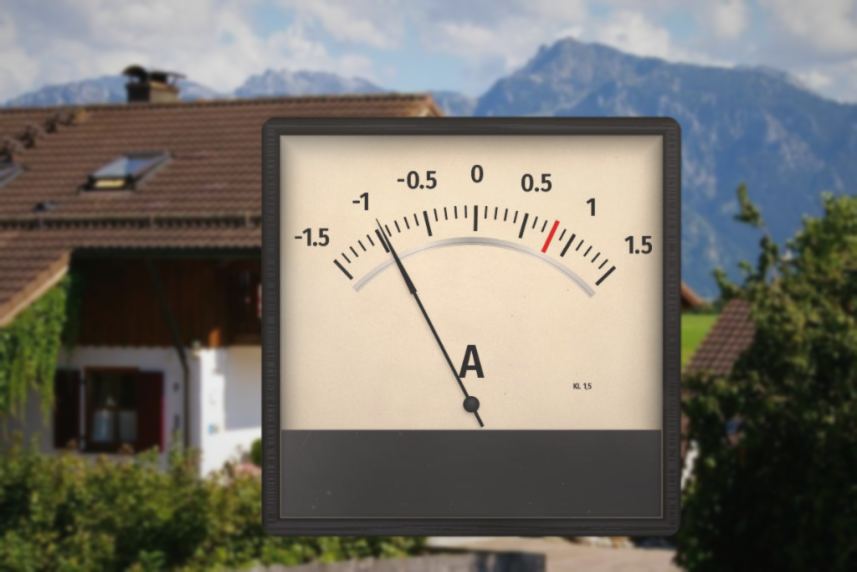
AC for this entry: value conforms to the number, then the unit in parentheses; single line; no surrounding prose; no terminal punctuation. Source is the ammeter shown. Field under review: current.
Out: -0.95 (A)
